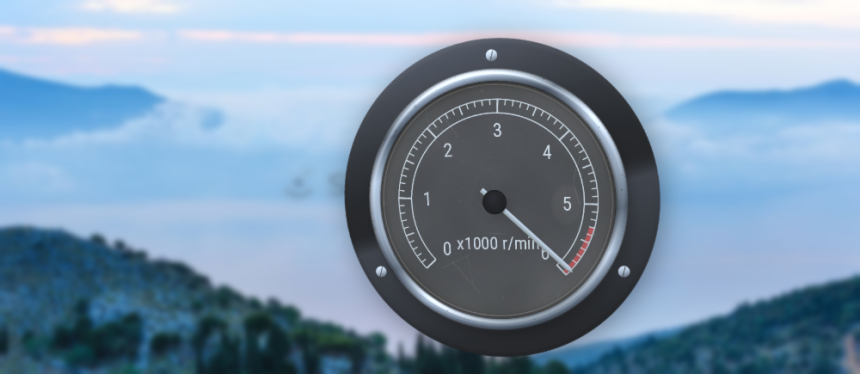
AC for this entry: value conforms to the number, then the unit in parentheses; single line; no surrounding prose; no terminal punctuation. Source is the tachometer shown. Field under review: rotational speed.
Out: 5900 (rpm)
